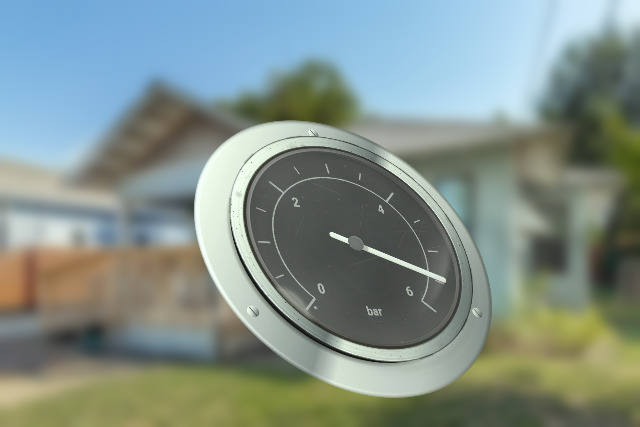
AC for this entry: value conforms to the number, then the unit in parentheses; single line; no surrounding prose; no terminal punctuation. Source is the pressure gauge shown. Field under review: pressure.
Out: 5.5 (bar)
